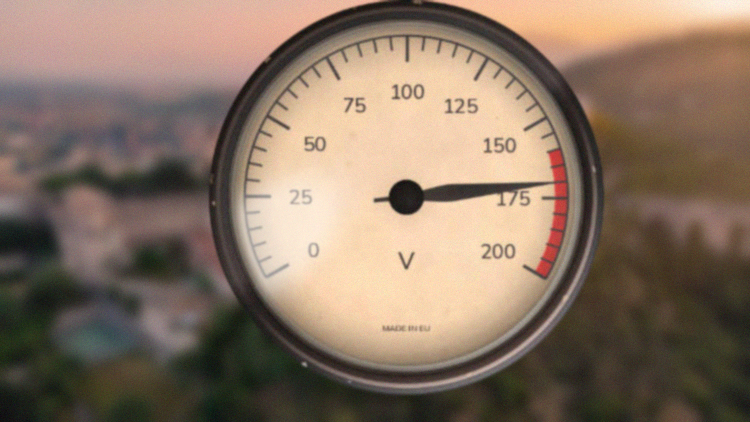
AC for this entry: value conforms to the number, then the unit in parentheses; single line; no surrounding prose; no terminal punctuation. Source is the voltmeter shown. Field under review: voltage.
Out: 170 (V)
